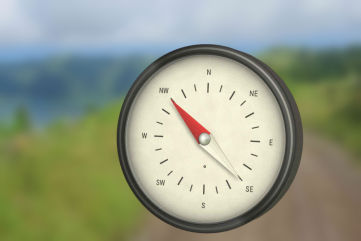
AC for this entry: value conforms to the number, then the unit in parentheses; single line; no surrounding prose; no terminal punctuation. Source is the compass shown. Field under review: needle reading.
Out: 315 (°)
